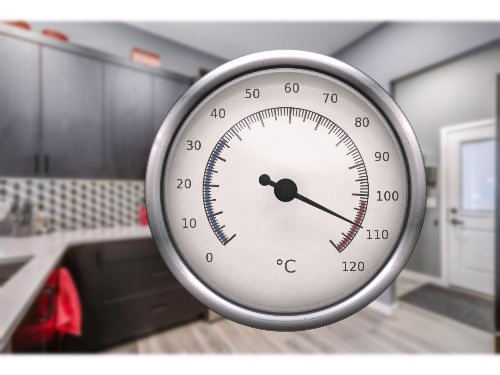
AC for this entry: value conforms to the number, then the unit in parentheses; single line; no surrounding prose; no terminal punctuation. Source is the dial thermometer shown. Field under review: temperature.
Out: 110 (°C)
